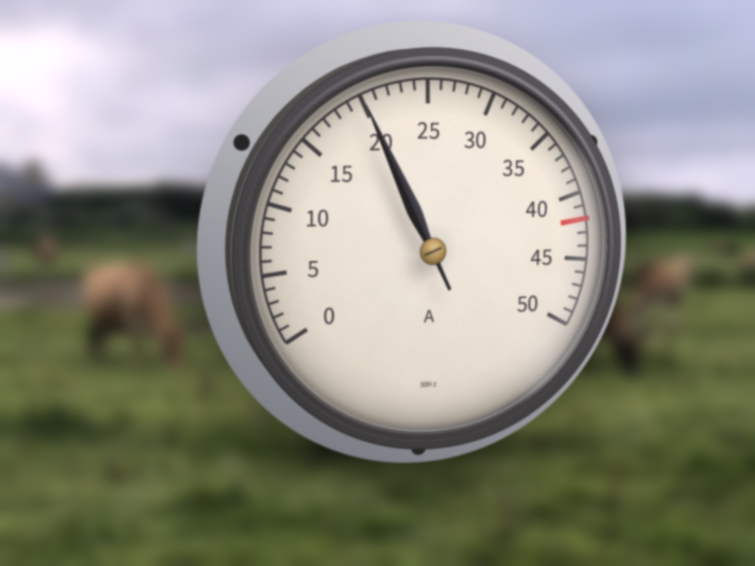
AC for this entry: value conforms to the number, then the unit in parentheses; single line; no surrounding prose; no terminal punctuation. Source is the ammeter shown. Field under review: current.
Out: 20 (A)
